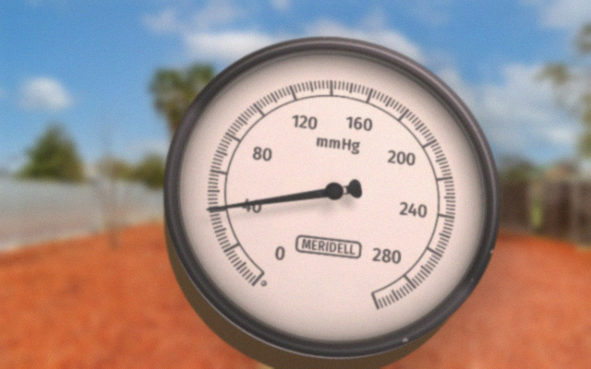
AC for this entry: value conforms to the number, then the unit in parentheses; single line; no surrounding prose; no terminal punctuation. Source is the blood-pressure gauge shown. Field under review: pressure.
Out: 40 (mmHg)
